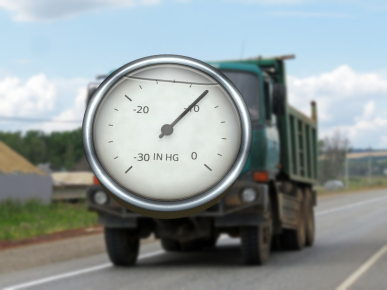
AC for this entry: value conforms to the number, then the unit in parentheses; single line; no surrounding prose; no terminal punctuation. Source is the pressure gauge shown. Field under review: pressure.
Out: -10 (inHg)
